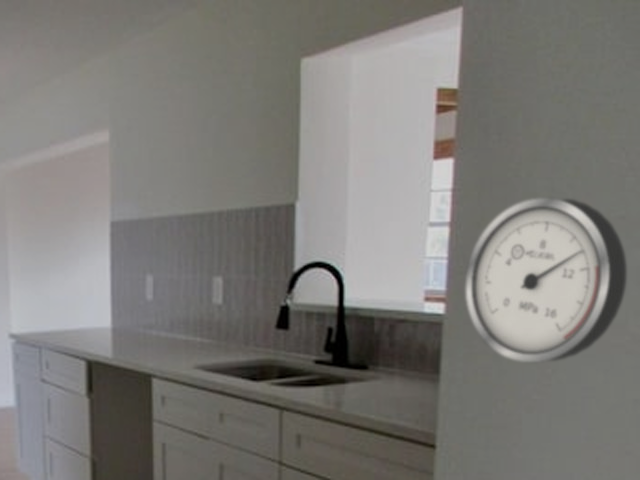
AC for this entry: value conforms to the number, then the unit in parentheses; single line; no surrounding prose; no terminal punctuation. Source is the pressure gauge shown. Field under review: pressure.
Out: 11 (MPa)
